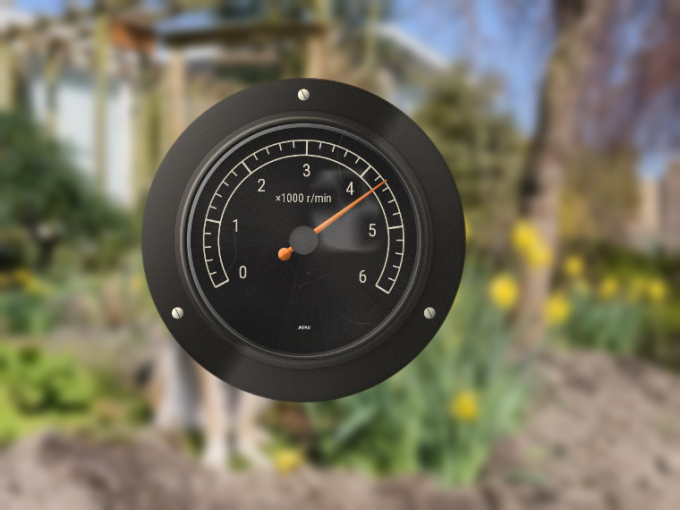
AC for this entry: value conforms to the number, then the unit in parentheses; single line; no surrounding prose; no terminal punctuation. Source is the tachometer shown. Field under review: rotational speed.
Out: 4300 (rpm)
